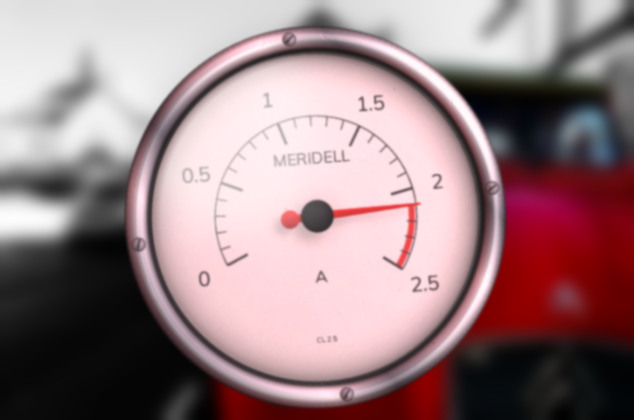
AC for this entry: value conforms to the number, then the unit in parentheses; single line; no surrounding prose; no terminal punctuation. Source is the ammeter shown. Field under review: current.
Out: 2.1 (A)
